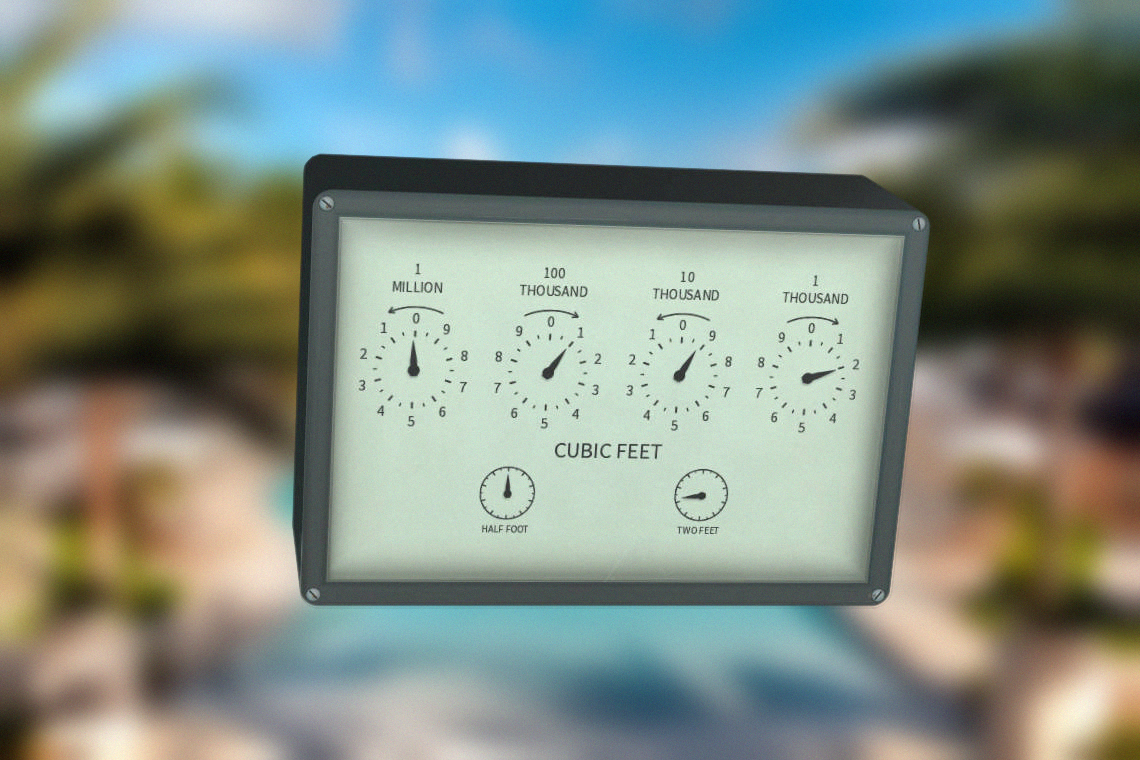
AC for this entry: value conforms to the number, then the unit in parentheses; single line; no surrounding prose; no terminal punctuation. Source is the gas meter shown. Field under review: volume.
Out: 9200 (ft³)
